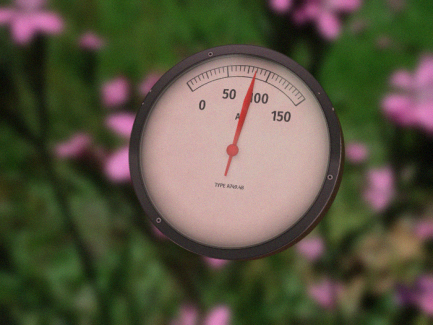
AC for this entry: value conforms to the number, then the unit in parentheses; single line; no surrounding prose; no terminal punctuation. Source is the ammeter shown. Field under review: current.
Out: 85 (A)
